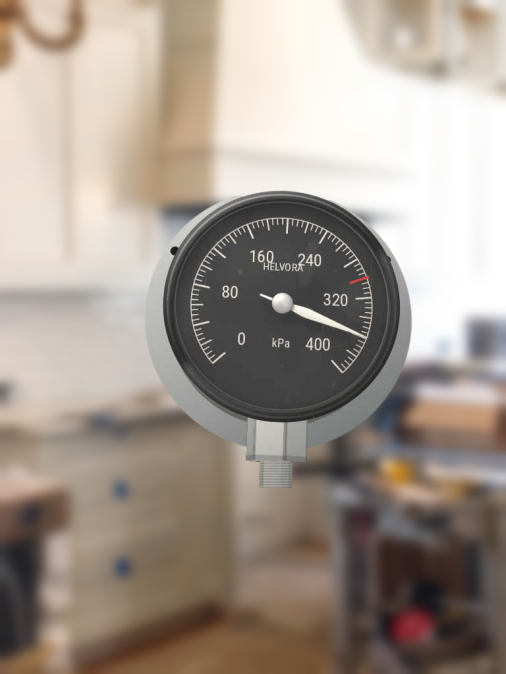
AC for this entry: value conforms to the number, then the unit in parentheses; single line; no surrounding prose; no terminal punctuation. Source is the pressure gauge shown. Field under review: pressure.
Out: 360 (kPa)
